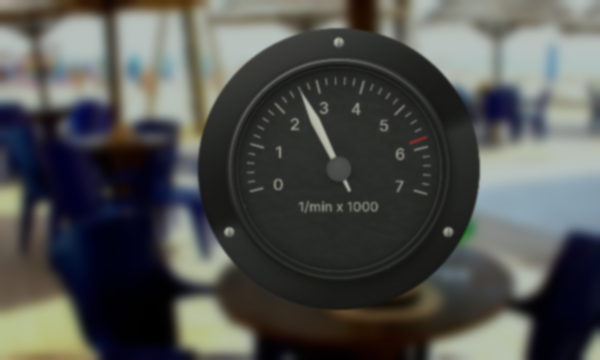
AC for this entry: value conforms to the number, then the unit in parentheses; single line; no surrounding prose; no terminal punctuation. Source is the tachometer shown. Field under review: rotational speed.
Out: 2600 (rpm)
